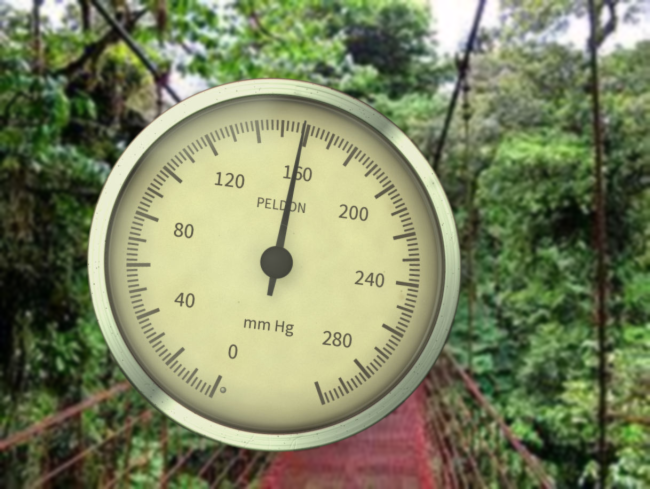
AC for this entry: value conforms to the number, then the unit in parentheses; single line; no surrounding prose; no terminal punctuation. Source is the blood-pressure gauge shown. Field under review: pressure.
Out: 158 (mmHg)
